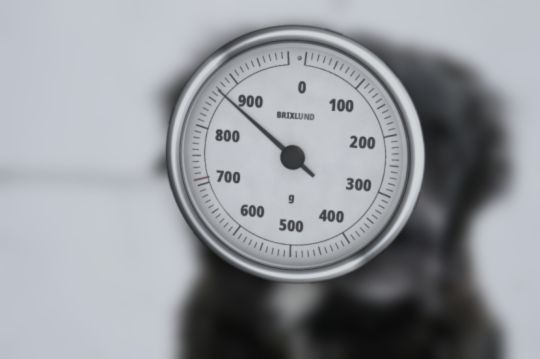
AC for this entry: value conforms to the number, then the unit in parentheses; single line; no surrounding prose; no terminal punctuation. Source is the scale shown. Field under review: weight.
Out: 870 (g)
